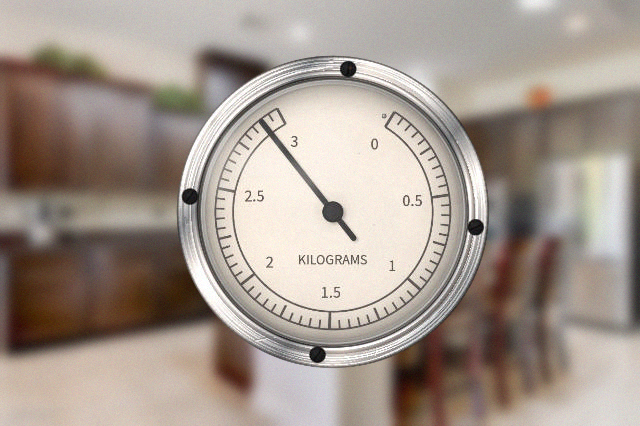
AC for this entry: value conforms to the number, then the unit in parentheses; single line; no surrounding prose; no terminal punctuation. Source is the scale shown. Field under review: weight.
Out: 2.9 (kg)
